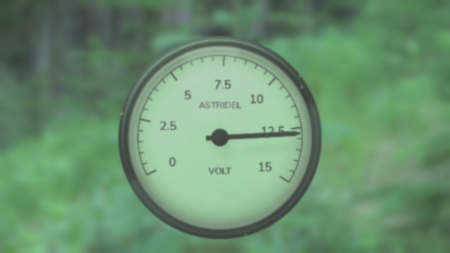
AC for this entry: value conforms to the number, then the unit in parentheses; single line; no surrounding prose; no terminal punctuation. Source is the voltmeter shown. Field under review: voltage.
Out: 12.75 (V)
